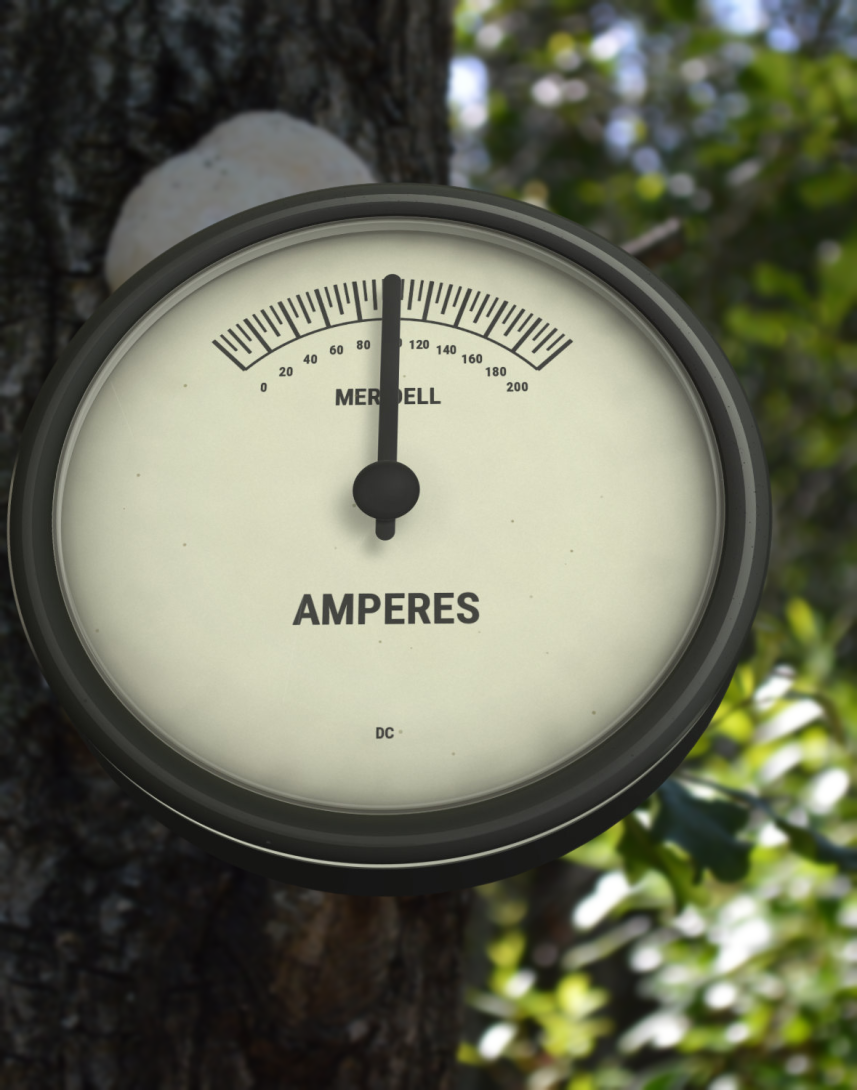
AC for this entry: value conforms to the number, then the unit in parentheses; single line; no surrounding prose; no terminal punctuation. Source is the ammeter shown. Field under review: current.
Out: 100 (A)
